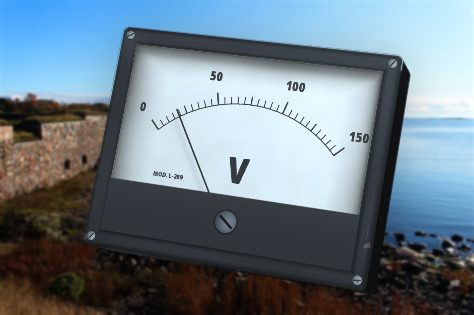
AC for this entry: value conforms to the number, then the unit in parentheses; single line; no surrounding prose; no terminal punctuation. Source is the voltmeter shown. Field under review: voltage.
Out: 20 (V)
